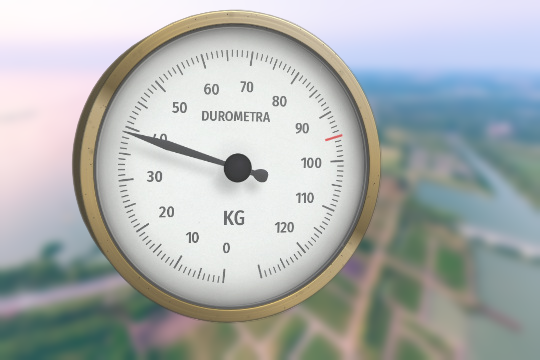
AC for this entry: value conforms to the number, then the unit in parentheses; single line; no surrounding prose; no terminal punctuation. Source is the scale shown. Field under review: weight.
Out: 39 (kg)
